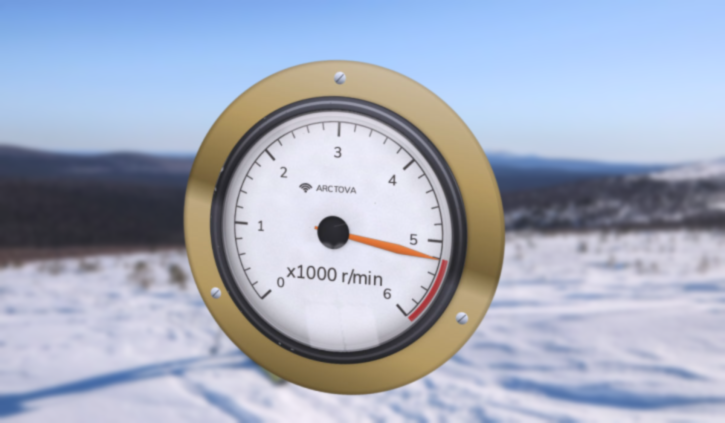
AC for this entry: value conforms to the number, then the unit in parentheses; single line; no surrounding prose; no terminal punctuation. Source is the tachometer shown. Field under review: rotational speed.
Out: 5200 (rpm)
